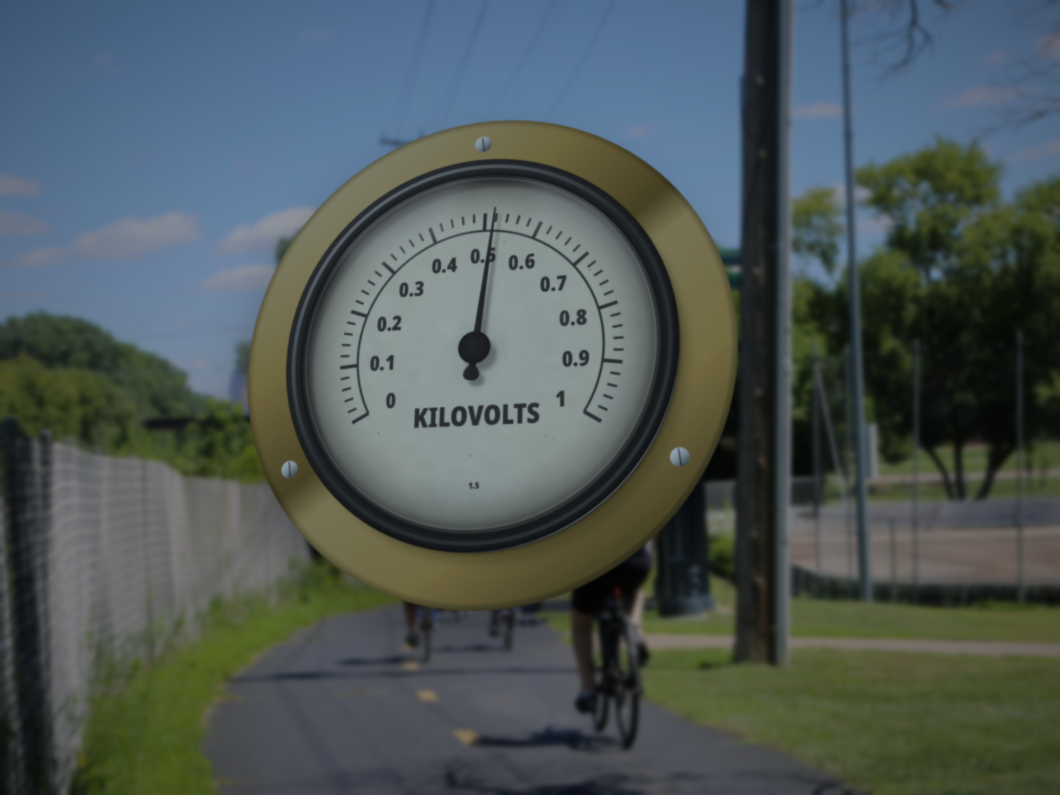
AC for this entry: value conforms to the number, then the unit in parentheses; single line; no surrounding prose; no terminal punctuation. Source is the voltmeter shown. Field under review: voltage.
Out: 0.52 (kV)
